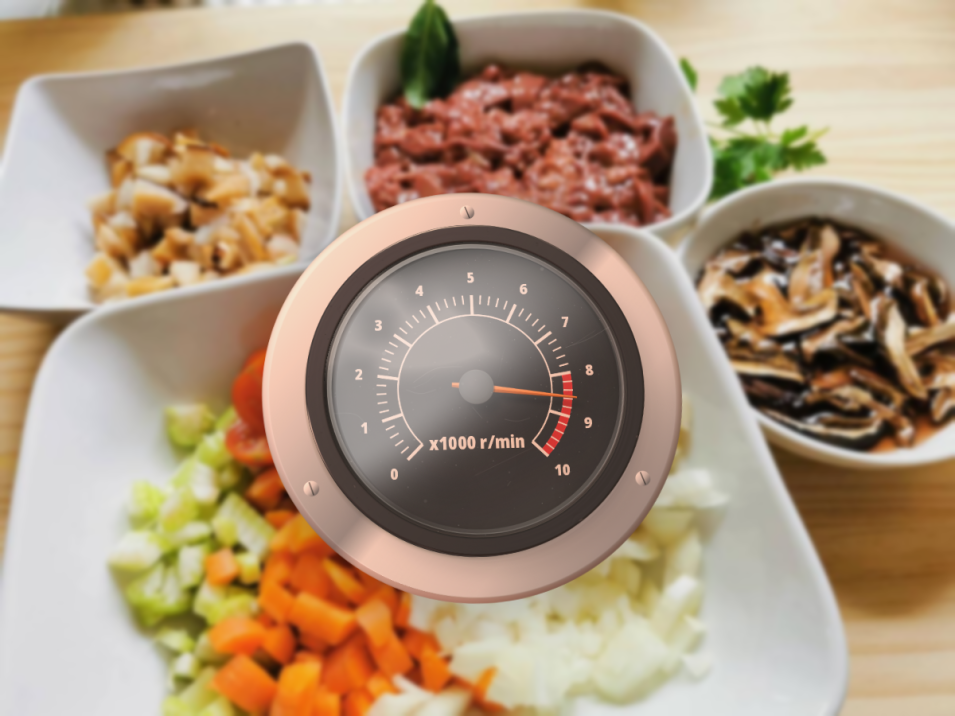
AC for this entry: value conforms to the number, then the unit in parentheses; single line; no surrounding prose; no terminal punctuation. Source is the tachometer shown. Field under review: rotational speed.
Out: 8600 (rpm)
